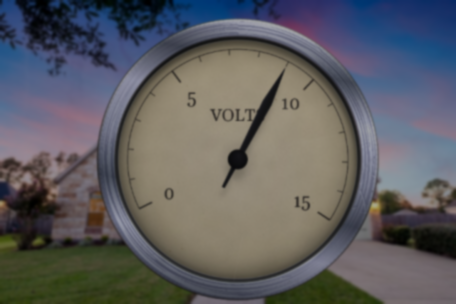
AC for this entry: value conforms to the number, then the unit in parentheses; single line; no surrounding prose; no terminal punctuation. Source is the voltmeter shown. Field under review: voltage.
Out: 9 (V)
